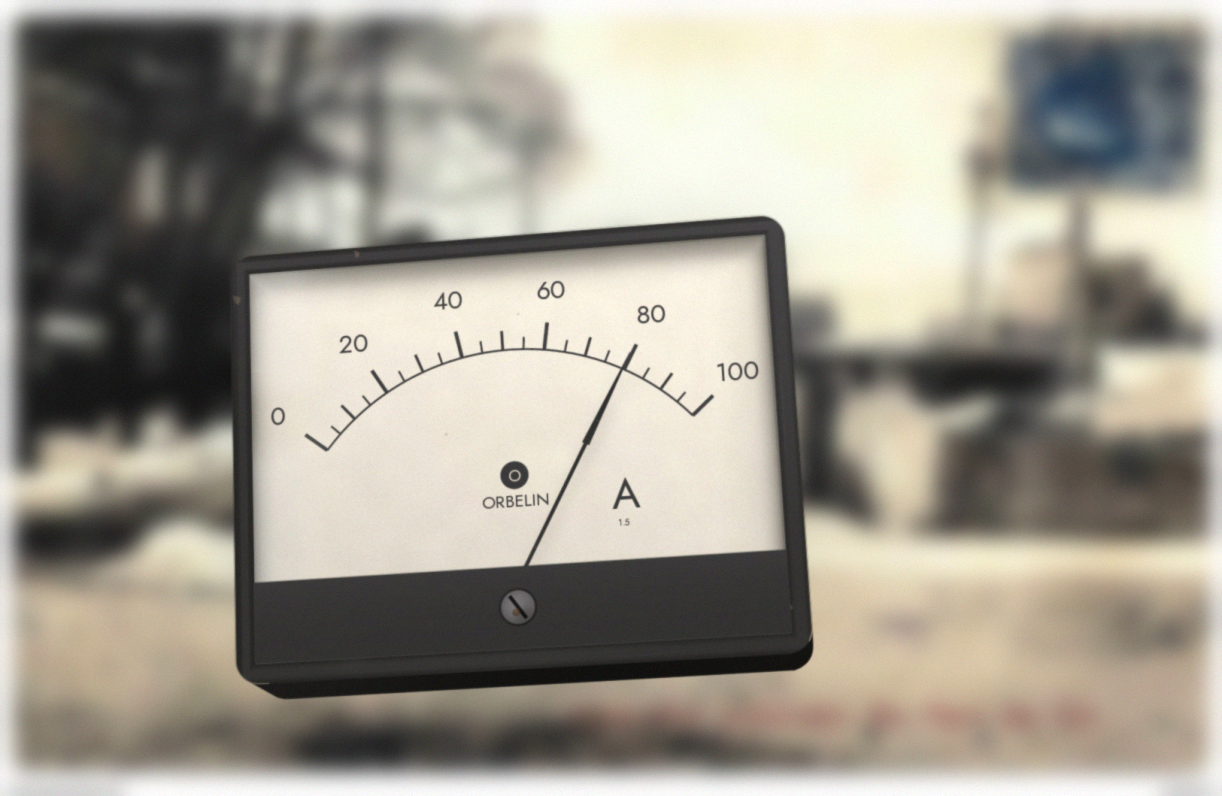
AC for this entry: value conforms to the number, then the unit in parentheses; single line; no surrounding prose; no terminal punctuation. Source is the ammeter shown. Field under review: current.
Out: 80 (A)
